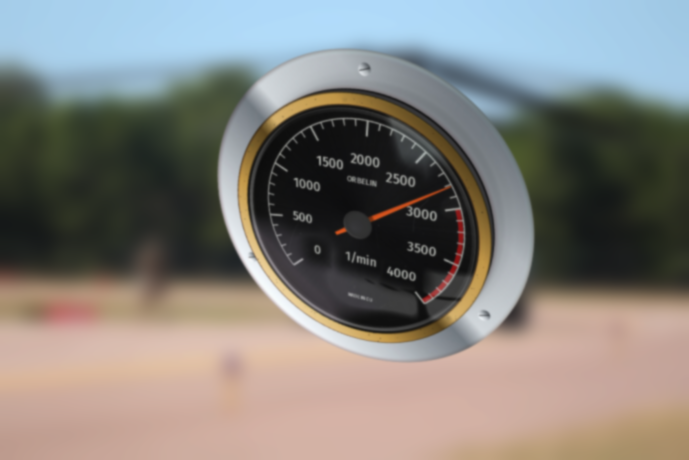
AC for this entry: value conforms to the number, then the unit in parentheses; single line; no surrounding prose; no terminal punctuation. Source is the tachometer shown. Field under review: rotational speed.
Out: 2800 (rpm)
